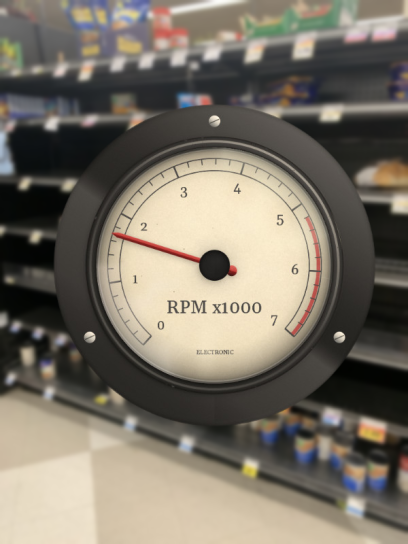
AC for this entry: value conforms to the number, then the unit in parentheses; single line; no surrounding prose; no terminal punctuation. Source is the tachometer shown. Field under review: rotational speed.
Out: 1700 (rpm)
